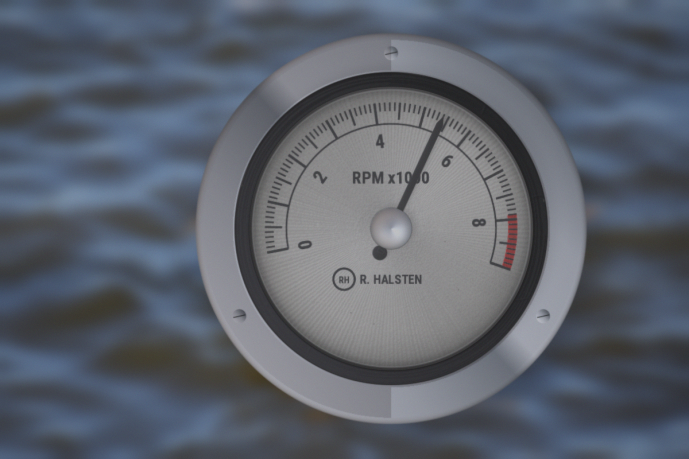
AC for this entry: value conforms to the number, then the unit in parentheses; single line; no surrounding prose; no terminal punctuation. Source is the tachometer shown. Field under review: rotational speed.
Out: 5400 (rpm)
